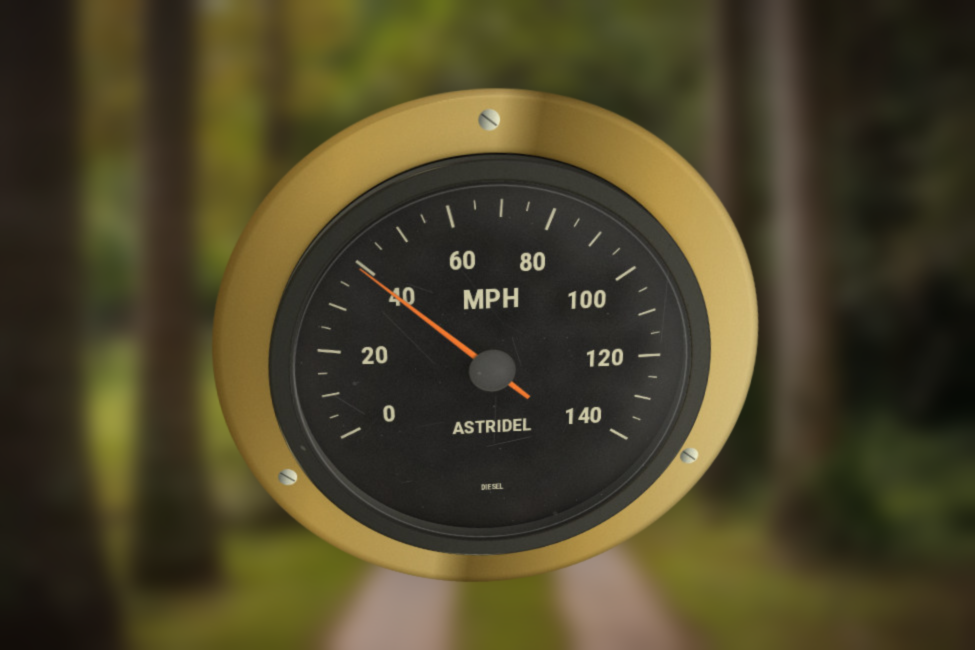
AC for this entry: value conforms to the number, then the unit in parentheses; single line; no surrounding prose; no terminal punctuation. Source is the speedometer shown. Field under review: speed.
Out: 40 (mph)
